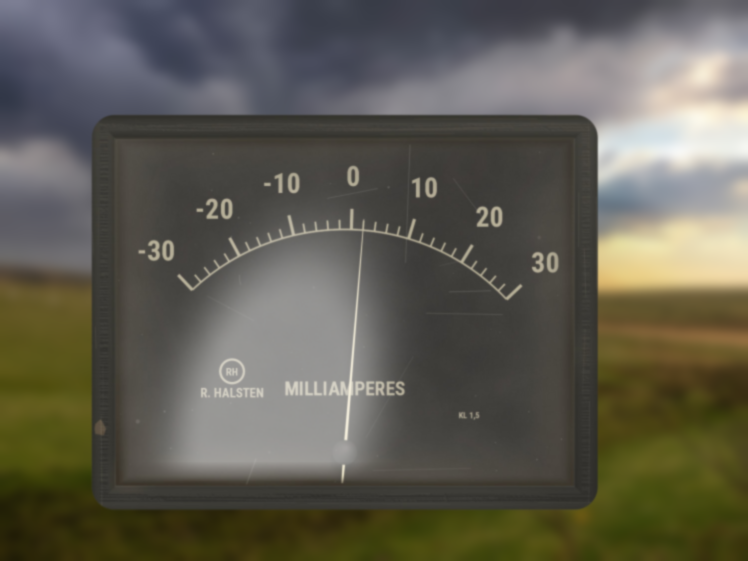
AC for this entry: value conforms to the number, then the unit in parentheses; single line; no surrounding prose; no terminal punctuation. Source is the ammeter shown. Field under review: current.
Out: 2 (mA)
